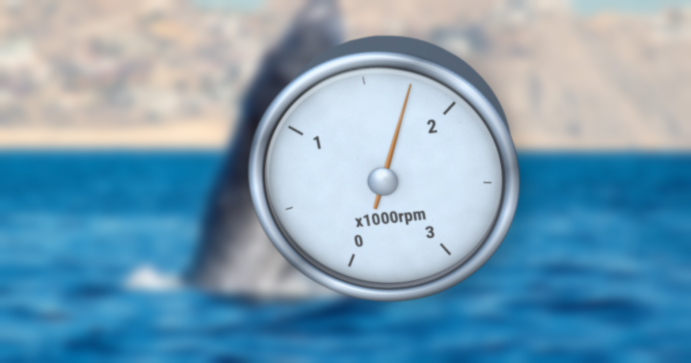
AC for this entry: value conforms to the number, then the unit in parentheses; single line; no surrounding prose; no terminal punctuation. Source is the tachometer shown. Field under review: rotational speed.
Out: 1750 (rpm)
